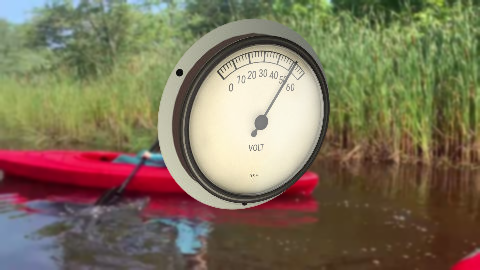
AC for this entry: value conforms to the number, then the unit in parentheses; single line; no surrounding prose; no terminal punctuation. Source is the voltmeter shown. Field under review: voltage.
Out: 50 (V)
